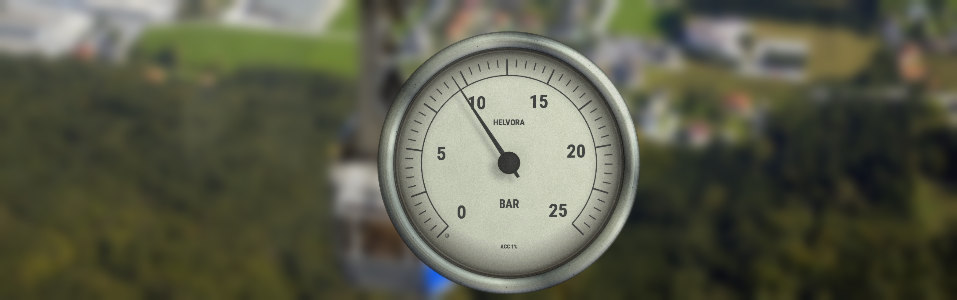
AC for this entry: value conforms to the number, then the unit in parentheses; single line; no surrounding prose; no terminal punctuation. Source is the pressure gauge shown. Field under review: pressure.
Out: 9.5 (bar)
